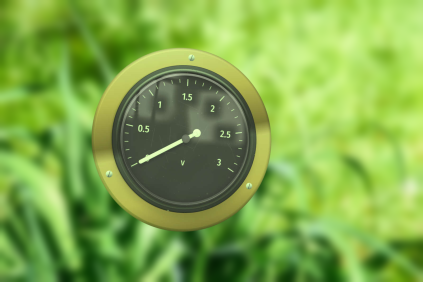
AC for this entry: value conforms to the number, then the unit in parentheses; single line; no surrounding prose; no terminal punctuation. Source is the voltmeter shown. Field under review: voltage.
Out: 0 (V)
